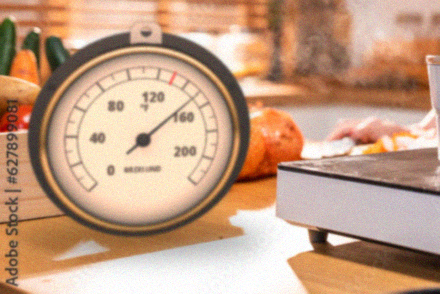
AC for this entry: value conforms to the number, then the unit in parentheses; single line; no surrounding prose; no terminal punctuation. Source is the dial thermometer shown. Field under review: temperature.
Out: 150 (°F)
